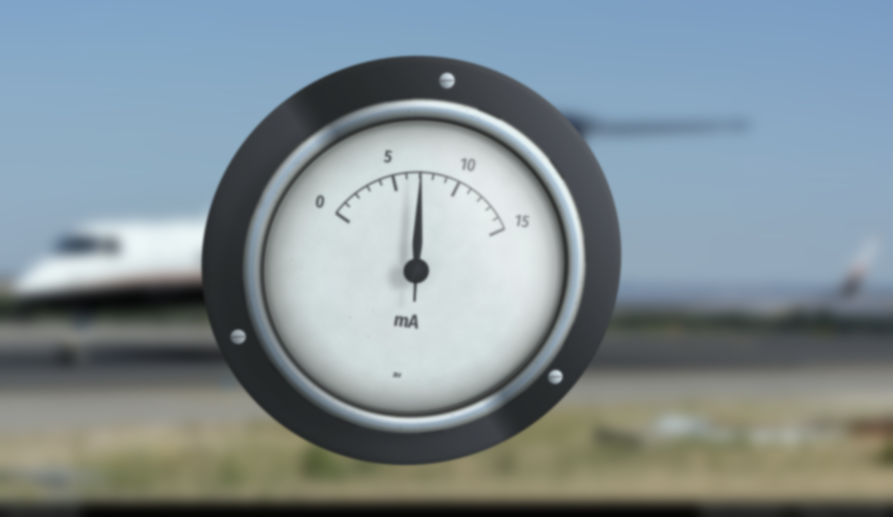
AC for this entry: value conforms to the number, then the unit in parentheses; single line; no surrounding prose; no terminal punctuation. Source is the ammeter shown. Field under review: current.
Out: 7 (mA)
